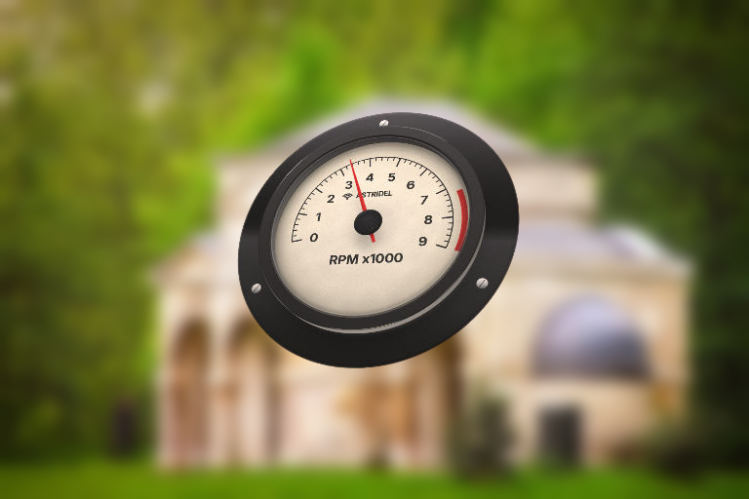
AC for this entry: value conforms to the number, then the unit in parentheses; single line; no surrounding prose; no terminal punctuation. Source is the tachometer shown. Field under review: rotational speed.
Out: 3400 (rpm)
